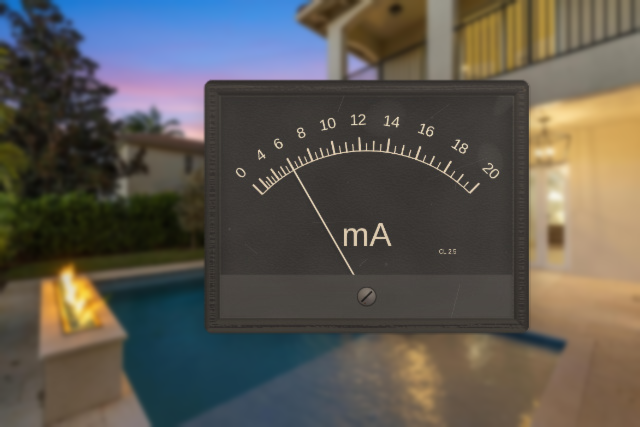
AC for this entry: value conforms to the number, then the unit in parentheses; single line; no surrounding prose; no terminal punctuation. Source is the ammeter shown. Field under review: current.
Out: 6 (mA)
